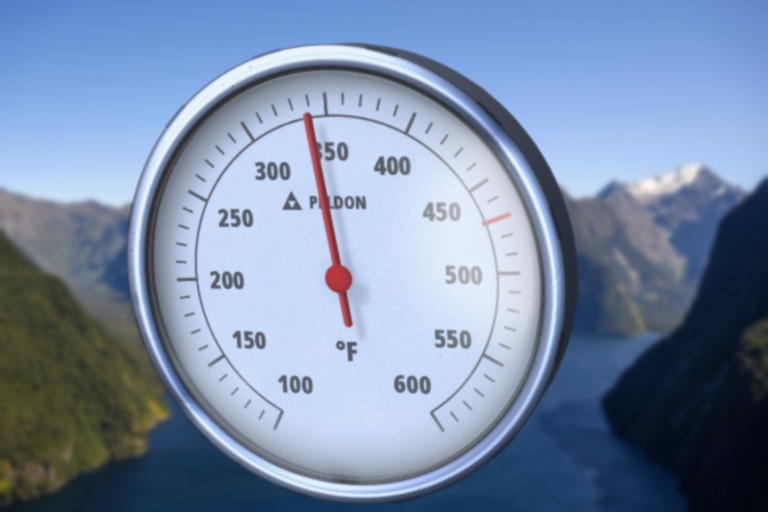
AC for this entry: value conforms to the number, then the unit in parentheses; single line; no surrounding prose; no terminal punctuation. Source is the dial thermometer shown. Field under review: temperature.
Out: 340 (°F)
